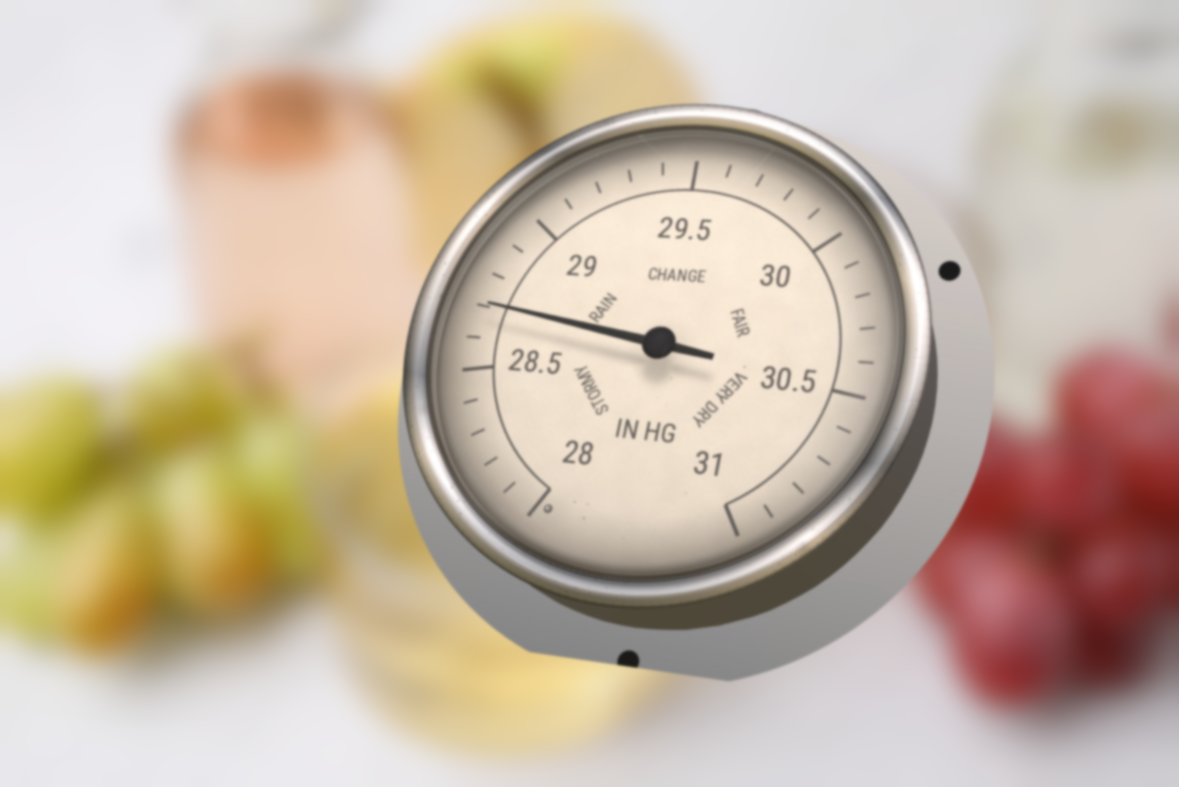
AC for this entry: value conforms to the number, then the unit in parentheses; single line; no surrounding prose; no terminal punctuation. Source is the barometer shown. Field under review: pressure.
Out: 28.7 (inHg)
